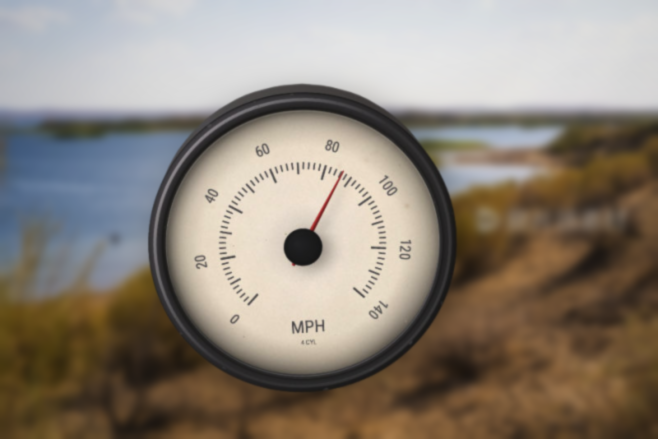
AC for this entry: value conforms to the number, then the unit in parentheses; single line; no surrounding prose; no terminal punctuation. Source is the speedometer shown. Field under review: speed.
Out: 86 (mph)
